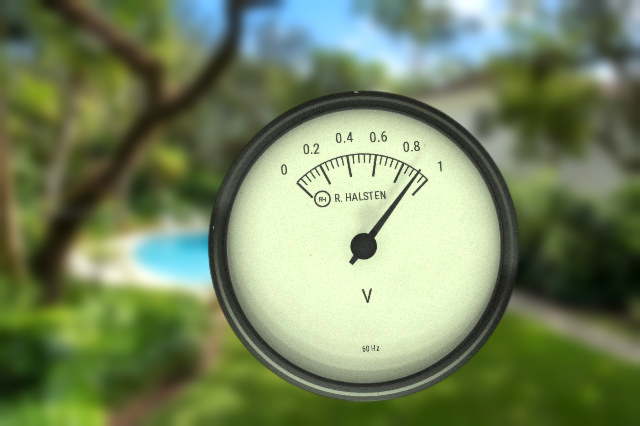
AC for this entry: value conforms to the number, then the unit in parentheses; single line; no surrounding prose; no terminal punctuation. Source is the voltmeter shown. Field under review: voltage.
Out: 0.92 (V)
